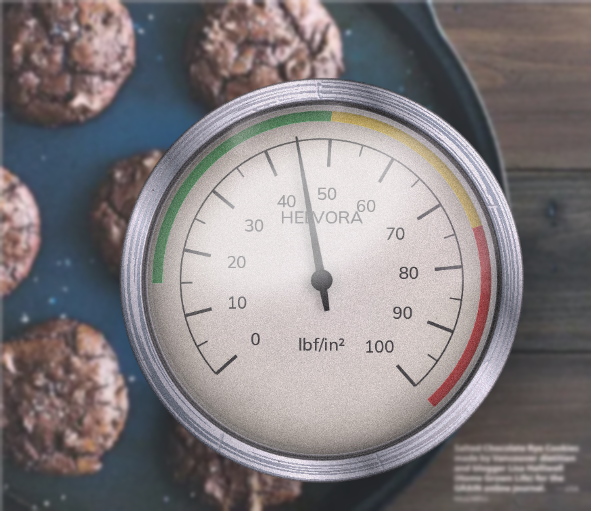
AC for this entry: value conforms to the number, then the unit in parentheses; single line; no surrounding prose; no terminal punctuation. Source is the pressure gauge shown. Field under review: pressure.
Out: 45 (psi)
